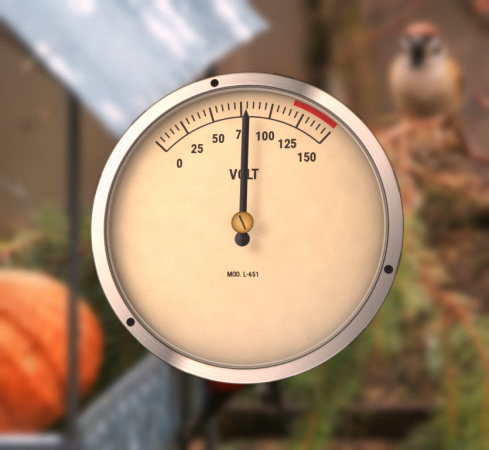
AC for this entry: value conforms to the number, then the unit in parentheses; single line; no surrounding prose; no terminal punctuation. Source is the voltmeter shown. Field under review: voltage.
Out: 80 (V)
